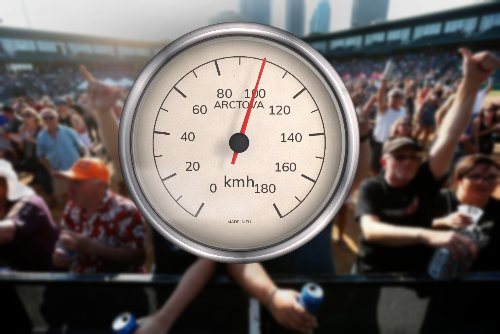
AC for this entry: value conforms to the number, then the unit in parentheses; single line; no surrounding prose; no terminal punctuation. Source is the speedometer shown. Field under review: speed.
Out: 100 (km/h)
